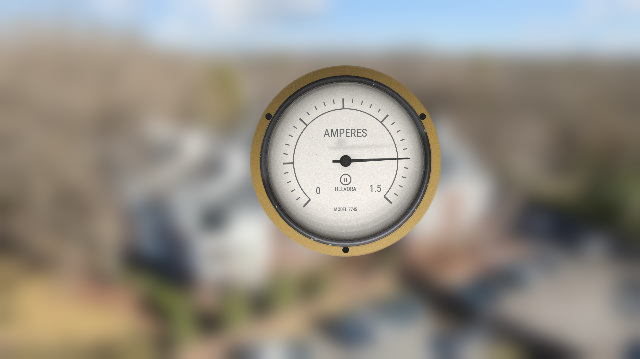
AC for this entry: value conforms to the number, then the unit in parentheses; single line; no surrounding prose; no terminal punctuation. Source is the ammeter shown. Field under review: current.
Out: 1.25 (A)
